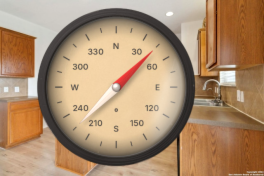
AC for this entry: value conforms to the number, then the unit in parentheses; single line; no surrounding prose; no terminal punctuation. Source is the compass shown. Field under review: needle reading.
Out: 45 (°)
